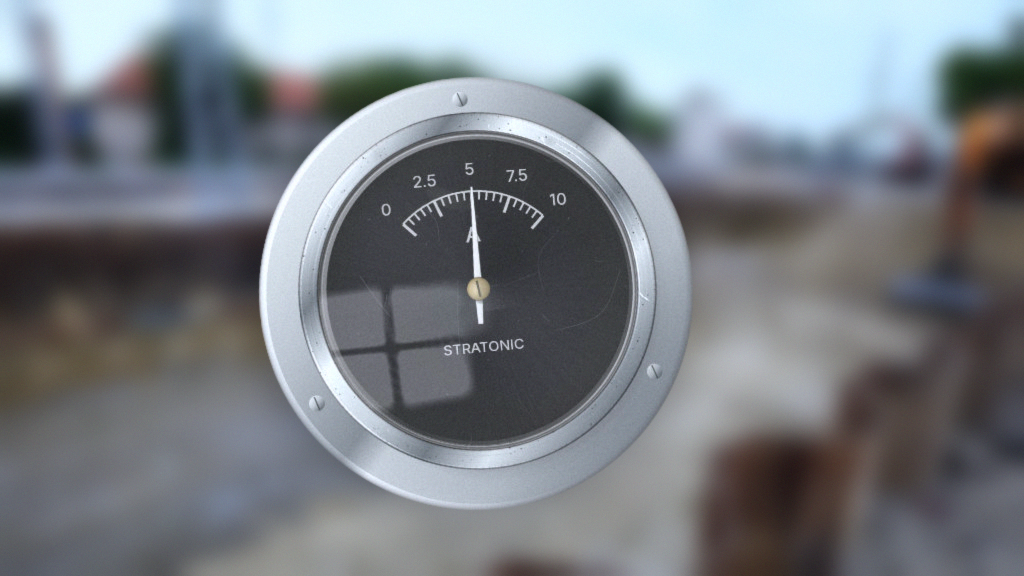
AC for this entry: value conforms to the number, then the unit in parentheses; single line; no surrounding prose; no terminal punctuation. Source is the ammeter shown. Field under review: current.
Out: 5 (A)
